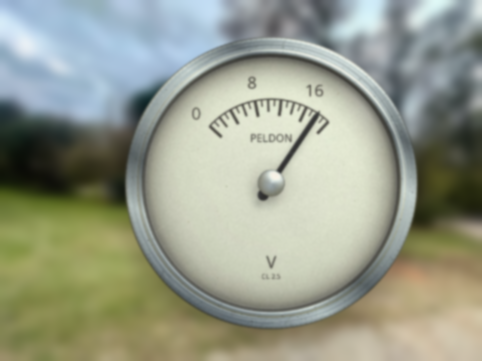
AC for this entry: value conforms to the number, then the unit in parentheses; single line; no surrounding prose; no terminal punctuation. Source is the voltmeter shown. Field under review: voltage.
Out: 18 (V)
